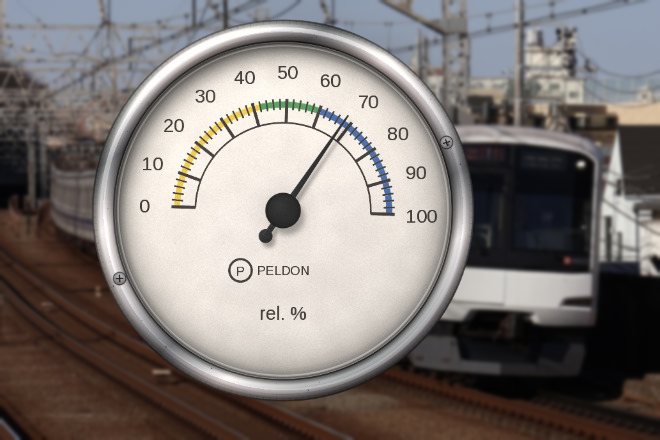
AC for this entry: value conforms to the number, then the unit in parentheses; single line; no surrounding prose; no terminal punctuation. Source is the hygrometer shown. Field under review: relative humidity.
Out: 68 (%)
